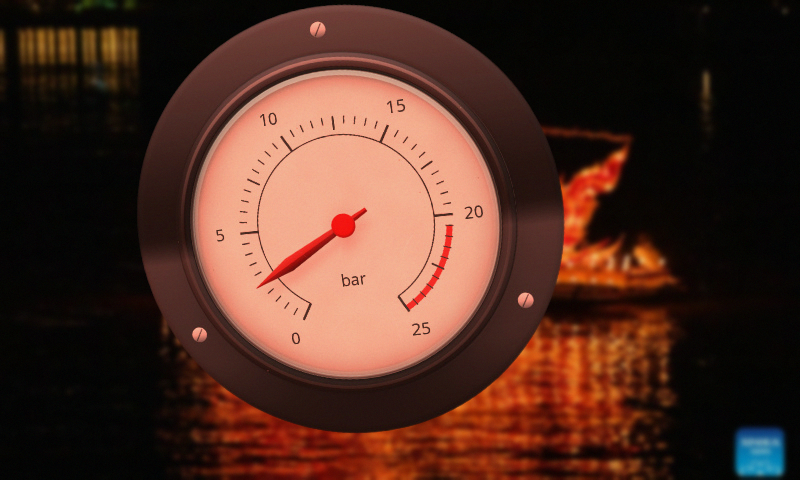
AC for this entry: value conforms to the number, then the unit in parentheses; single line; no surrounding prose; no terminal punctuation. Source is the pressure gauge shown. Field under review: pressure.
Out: 2.5 (bar)
